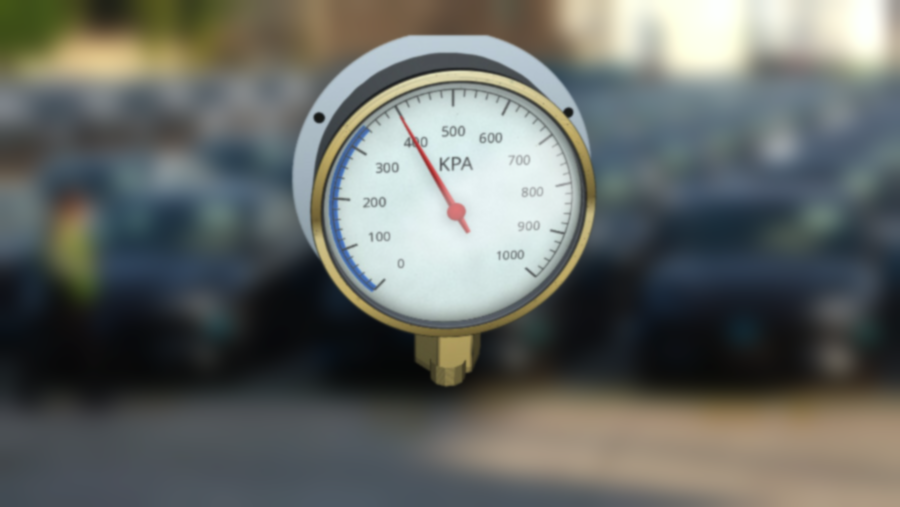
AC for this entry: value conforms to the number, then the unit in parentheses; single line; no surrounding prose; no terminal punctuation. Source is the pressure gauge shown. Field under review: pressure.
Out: 400 (kPa)
